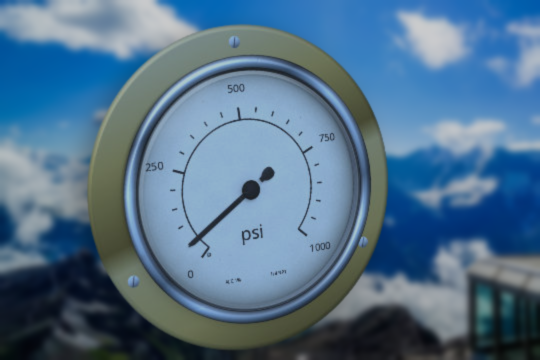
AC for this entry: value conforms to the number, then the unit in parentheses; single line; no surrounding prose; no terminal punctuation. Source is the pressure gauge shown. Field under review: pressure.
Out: 50 (psi)
